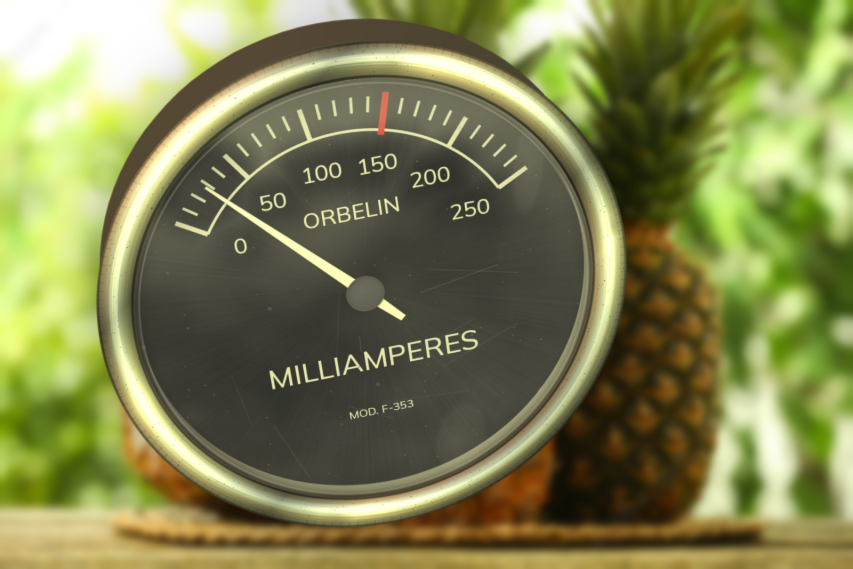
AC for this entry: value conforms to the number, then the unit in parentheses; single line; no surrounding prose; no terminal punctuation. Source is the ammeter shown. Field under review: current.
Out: 30 (mA)
